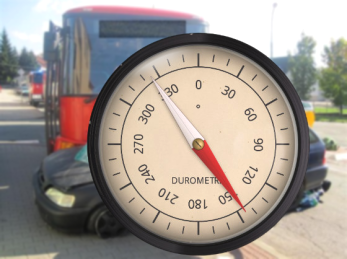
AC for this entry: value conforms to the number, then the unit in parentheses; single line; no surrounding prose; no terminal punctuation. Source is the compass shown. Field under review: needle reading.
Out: 145 (°)
